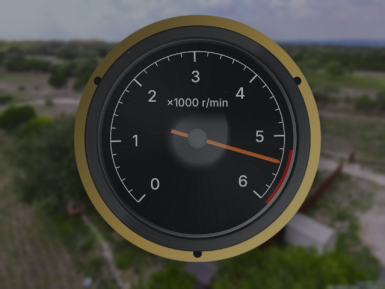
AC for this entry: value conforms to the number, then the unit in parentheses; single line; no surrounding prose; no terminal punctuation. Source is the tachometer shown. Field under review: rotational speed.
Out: 5400 (rpm)
